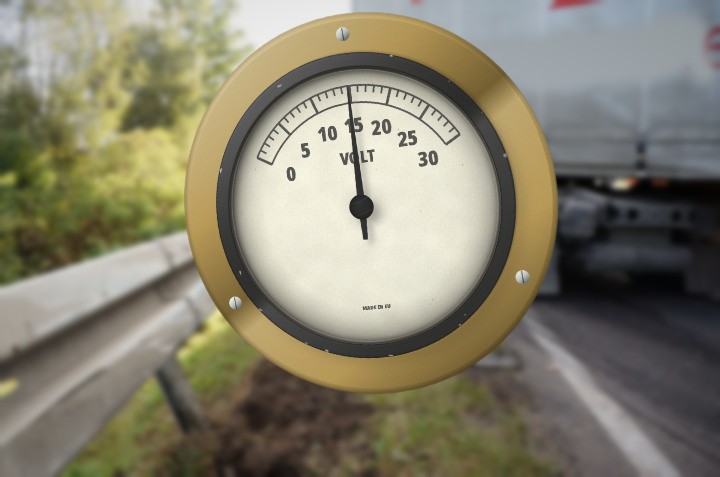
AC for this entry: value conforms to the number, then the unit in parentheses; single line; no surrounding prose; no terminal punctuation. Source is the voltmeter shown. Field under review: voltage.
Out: 15 (V)
